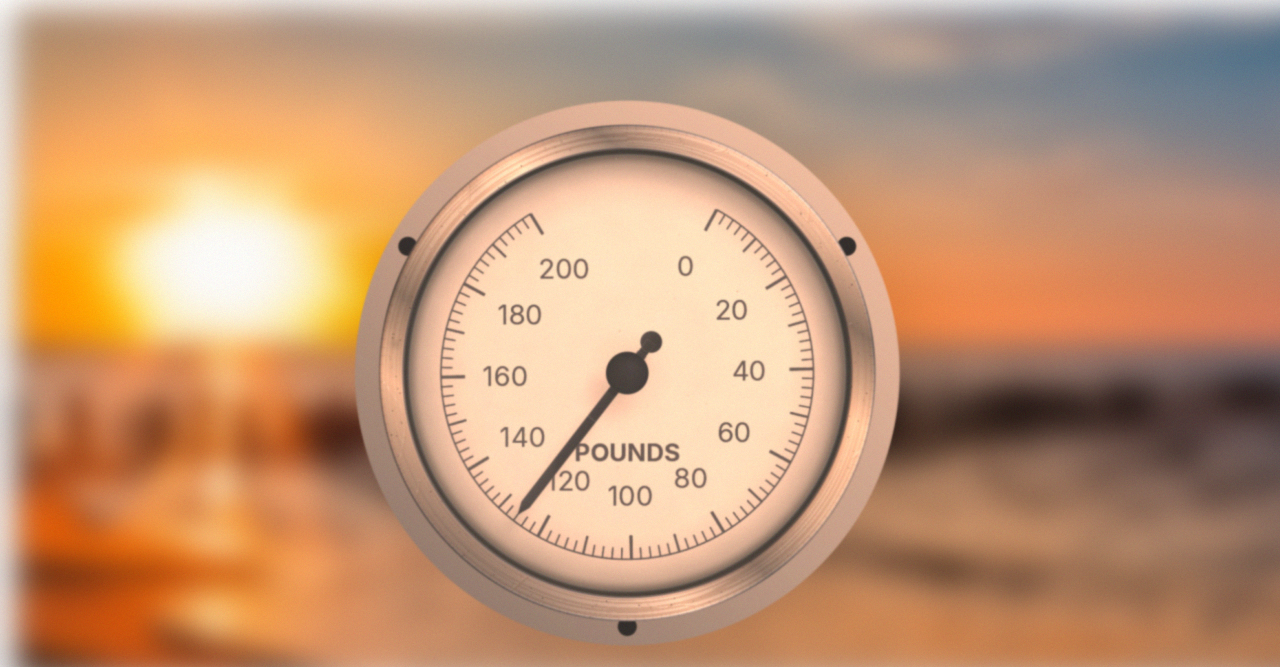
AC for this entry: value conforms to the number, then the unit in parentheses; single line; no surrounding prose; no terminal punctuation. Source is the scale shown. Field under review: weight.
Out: 126 (lb)
